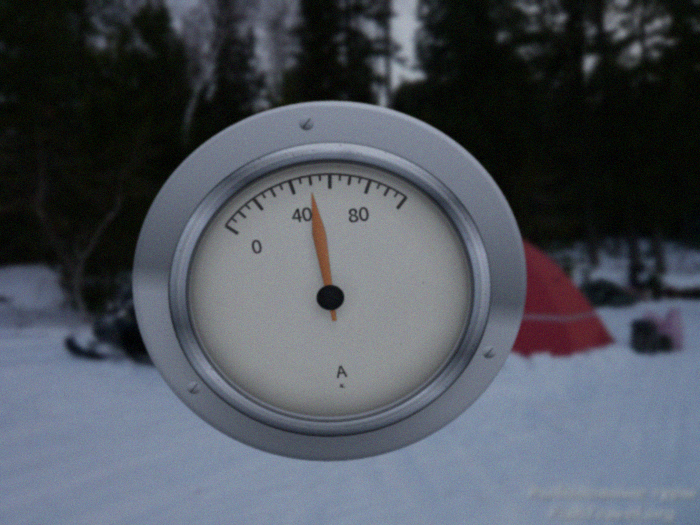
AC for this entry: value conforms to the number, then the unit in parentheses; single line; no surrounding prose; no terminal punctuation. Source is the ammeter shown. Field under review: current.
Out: 50 (A)
